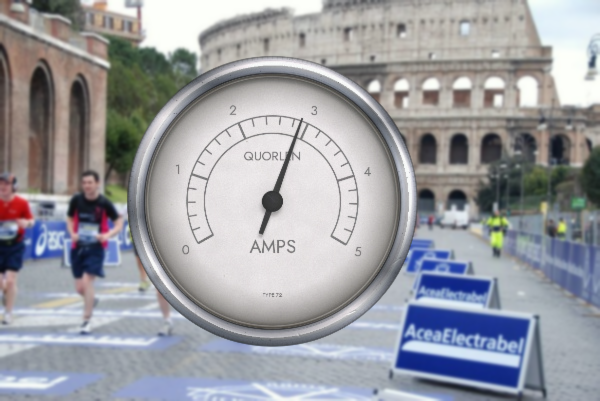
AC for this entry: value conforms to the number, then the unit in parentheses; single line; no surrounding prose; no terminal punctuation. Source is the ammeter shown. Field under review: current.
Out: 2.9 (A)
